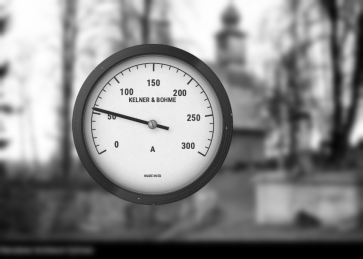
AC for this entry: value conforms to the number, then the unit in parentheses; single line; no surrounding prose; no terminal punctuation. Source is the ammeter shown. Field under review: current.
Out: 55 (A)
